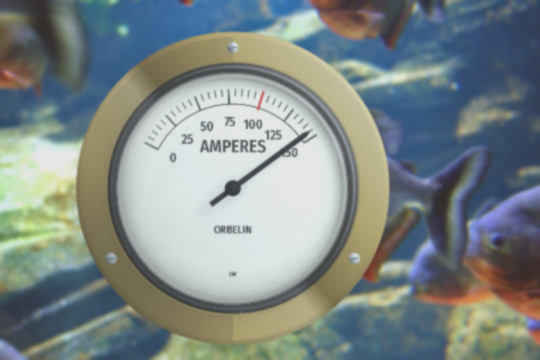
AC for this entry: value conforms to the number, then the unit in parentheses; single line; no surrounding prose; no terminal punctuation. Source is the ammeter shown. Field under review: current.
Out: 145 (A)
